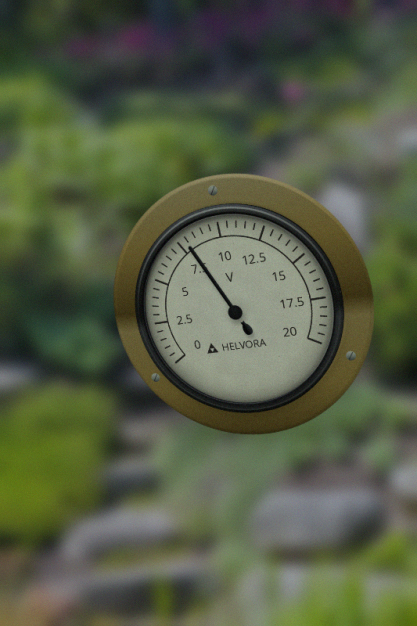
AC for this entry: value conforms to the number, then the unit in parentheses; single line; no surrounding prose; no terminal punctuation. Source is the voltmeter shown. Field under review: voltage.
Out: 8 (V)
